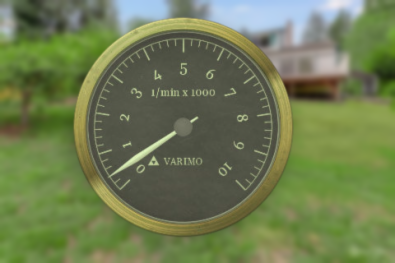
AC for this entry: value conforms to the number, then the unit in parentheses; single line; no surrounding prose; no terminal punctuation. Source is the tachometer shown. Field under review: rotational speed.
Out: 400 (rpm)
